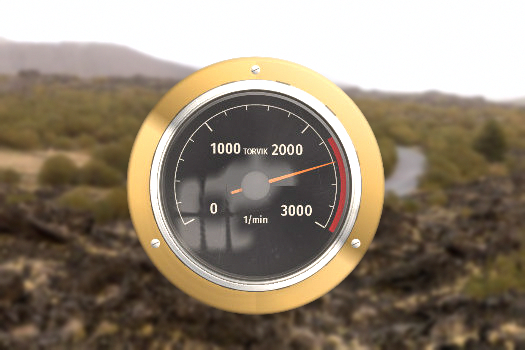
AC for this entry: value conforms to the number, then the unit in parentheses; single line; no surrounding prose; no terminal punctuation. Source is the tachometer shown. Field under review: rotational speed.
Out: 2400 (rpm)
